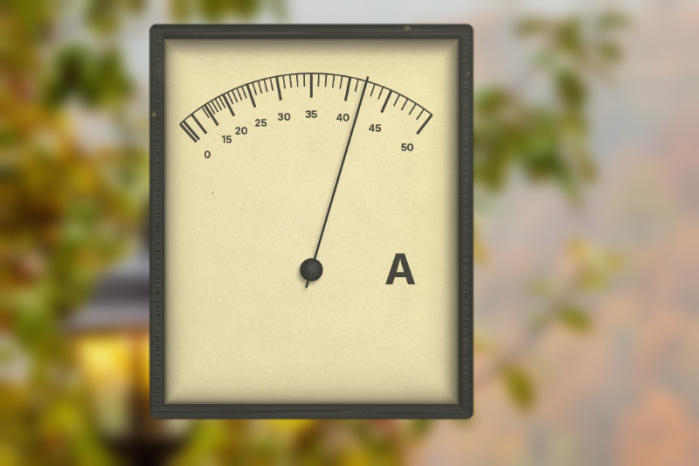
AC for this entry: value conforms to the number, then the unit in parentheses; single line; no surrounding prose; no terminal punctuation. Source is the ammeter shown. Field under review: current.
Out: 42 (A)
